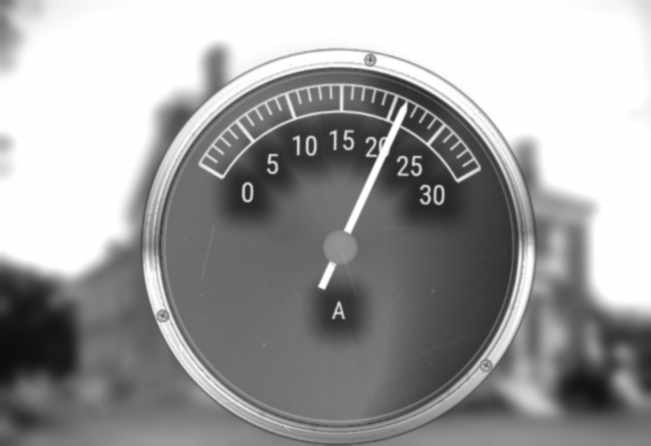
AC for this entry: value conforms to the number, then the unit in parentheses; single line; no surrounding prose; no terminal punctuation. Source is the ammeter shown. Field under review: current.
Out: 21 (A)
